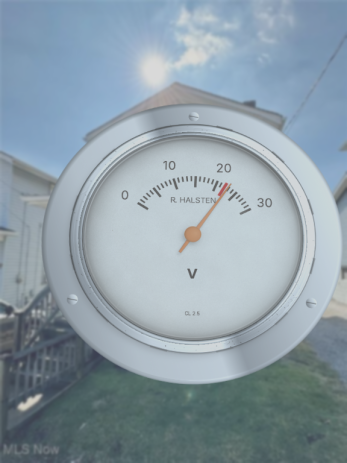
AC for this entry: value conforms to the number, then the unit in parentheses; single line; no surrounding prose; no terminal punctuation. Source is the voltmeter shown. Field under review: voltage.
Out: 23 (V)
